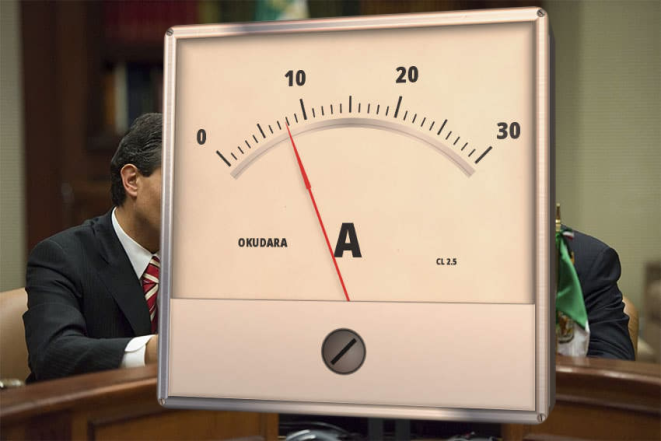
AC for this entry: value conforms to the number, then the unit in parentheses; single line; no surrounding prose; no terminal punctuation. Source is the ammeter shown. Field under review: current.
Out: 8 (A)
